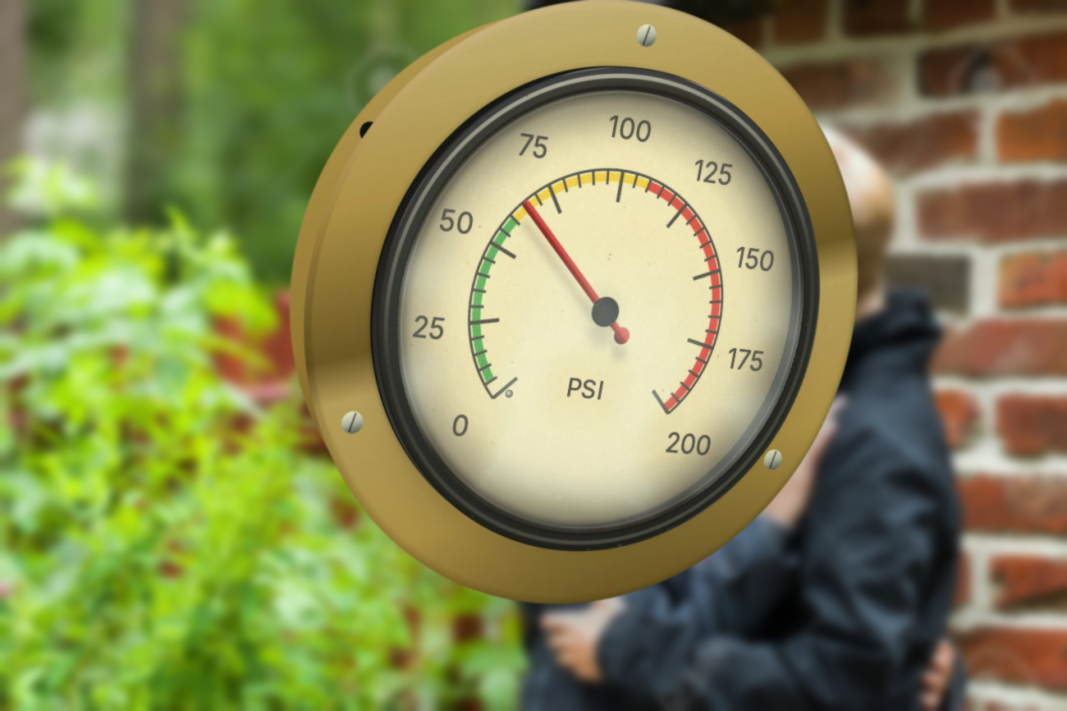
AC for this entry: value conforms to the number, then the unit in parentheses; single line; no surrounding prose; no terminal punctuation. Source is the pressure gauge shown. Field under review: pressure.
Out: 65 (psi)
